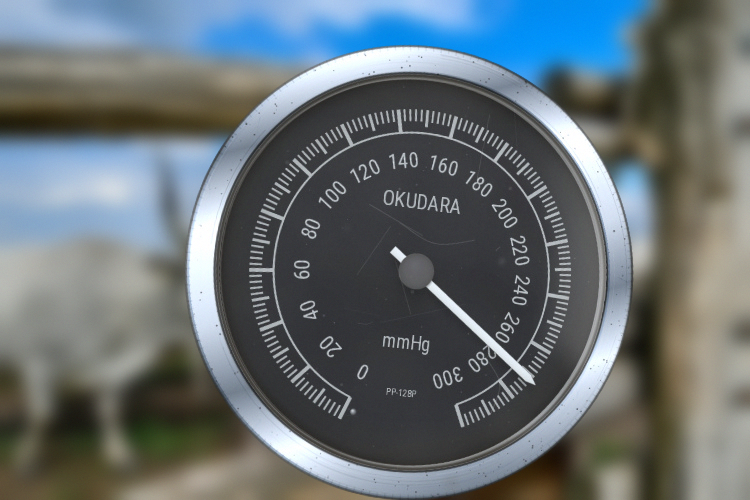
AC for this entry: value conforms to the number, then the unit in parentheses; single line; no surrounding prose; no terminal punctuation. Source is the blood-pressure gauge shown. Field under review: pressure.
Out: 272 (mmHg)
